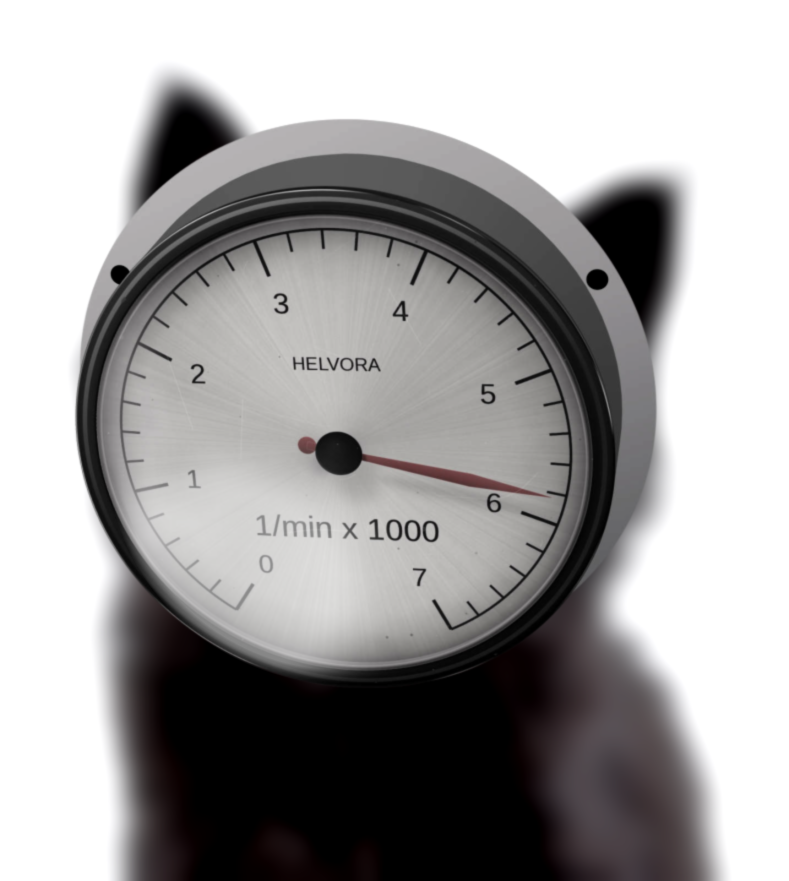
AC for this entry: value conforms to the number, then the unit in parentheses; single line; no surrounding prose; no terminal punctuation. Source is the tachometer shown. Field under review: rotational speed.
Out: 5800 (rpm)
